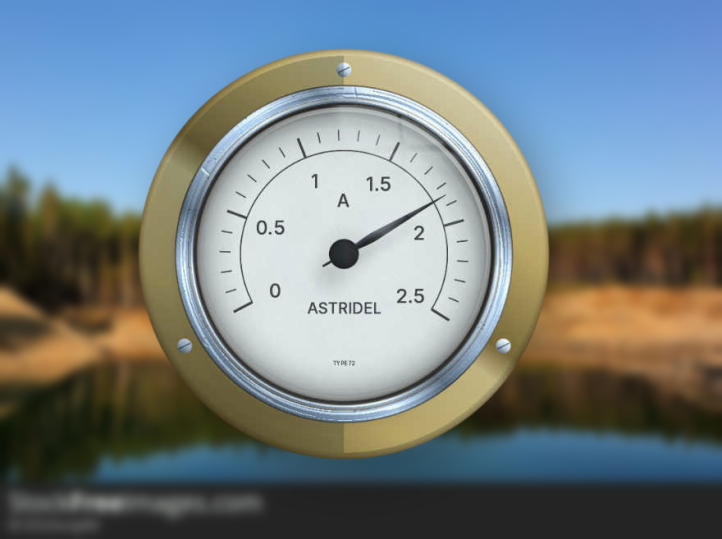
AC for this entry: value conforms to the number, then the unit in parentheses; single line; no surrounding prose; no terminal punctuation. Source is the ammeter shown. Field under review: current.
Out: 1.85 (A)
